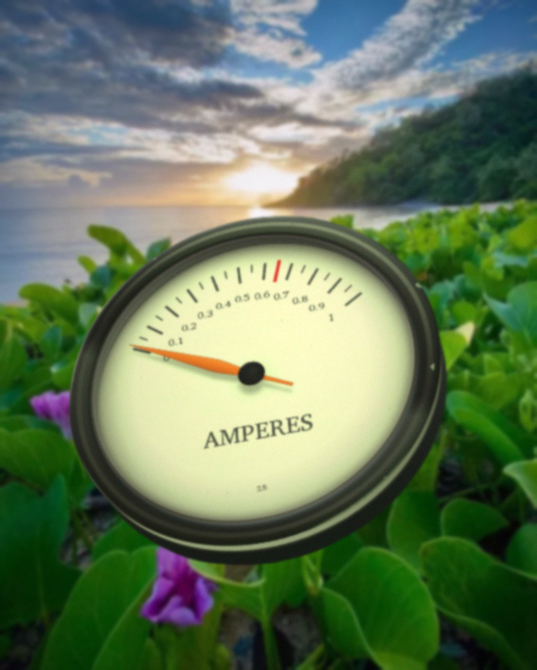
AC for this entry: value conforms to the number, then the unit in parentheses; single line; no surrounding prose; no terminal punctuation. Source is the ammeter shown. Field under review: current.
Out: 0 (A)
